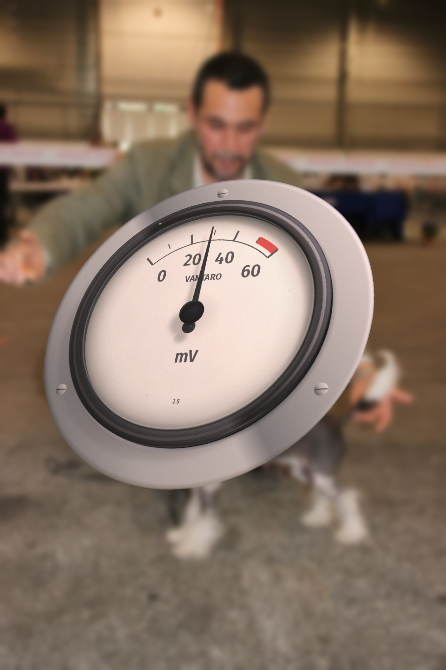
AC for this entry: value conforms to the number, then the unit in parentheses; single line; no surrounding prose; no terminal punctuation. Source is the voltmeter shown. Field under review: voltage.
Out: 30 (mV)
